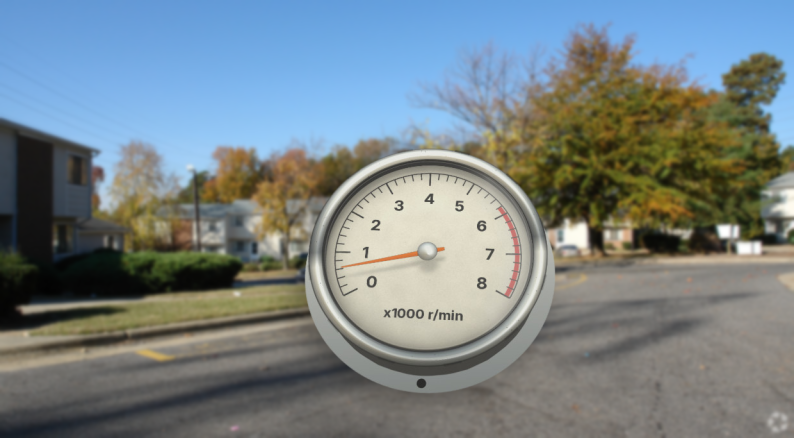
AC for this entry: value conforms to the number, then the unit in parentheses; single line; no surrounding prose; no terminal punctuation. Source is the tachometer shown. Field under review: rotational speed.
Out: 600 (rpm)
